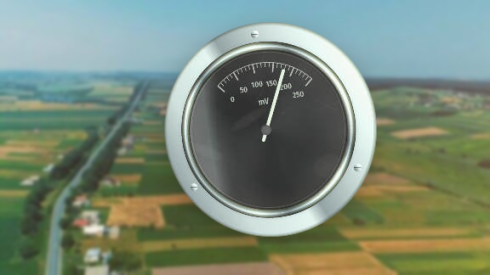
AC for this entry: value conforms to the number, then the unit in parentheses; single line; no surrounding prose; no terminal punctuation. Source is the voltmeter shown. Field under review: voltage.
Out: 180 (mV)
